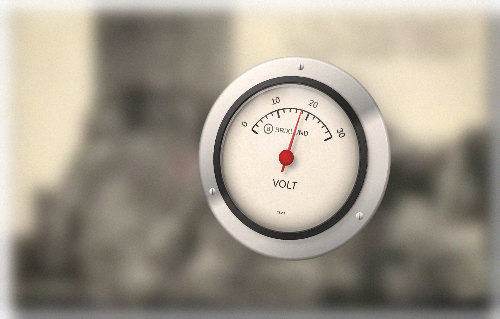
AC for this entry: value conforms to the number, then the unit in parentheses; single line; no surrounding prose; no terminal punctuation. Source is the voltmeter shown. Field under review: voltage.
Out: 18 (V)
